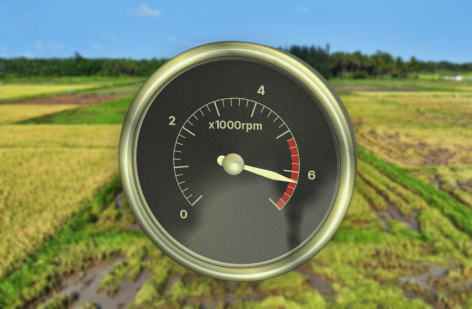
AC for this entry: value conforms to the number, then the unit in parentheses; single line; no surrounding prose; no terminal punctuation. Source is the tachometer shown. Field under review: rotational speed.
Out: 6200 (rpm)
